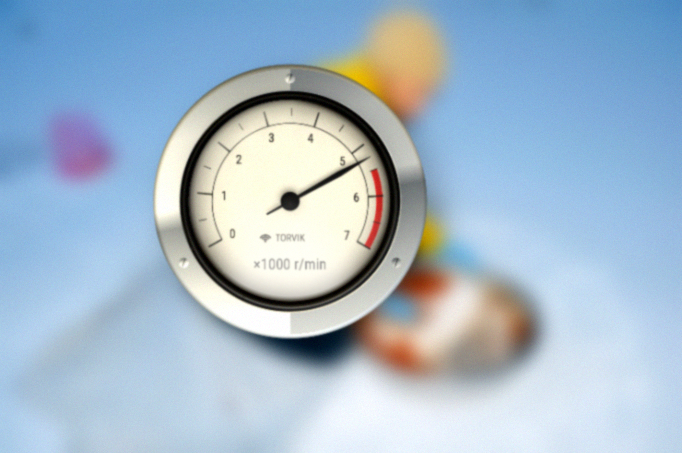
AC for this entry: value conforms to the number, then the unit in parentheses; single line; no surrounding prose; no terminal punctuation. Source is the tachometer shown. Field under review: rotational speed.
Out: 5250 (rpm)
